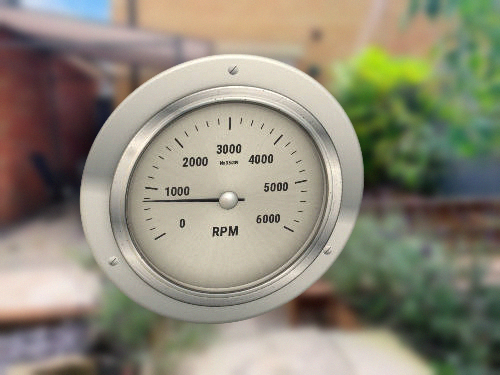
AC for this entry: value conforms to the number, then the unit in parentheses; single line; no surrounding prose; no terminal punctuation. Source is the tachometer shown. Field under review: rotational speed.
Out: 800 (rpm)
